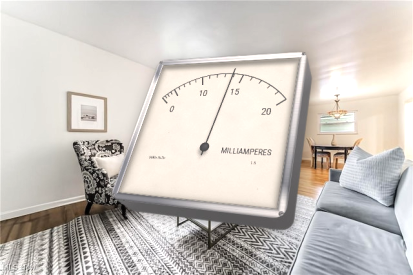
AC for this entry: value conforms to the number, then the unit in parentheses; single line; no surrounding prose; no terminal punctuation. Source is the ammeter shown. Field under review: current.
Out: 14 (mA)
